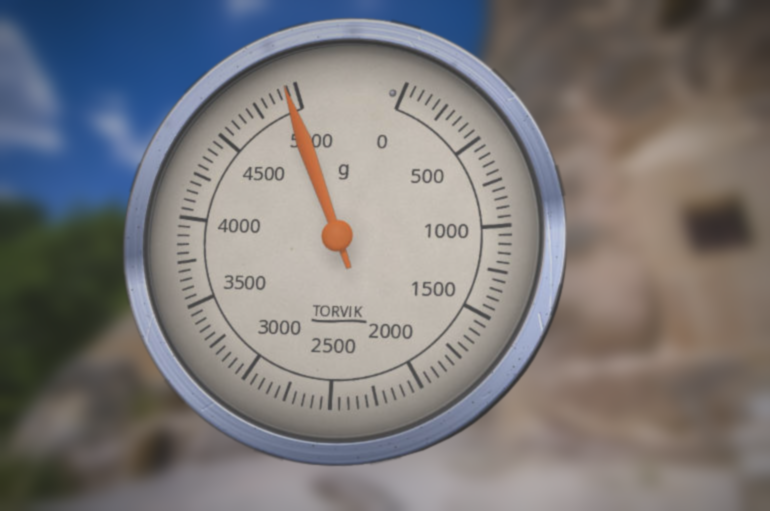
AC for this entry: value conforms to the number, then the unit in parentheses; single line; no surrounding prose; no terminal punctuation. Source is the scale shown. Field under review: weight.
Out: 4950 (g)
